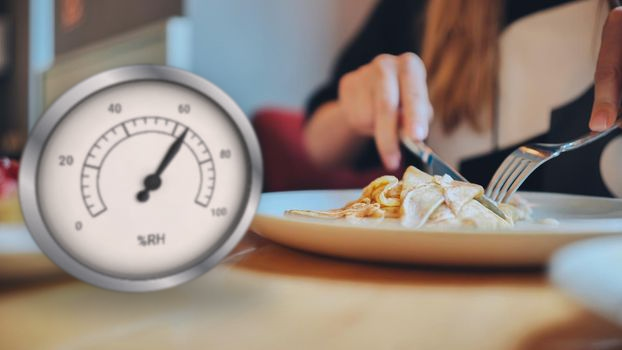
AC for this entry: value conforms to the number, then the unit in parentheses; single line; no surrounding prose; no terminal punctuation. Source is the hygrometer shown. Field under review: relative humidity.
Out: 64 (%)
